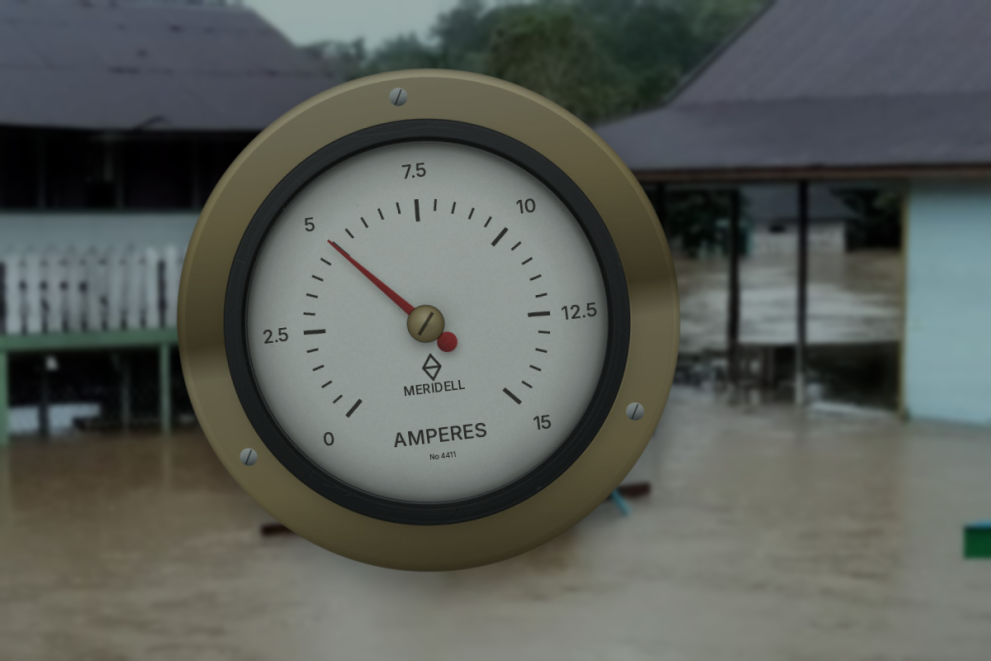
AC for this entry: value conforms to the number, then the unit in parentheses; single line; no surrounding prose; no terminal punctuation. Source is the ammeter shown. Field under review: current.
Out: 5 (A)
